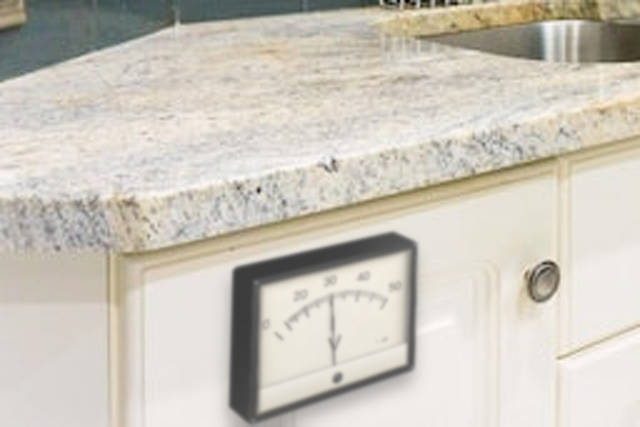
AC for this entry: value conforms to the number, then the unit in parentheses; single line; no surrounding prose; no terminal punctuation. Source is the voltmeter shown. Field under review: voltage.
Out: 30 (V)
